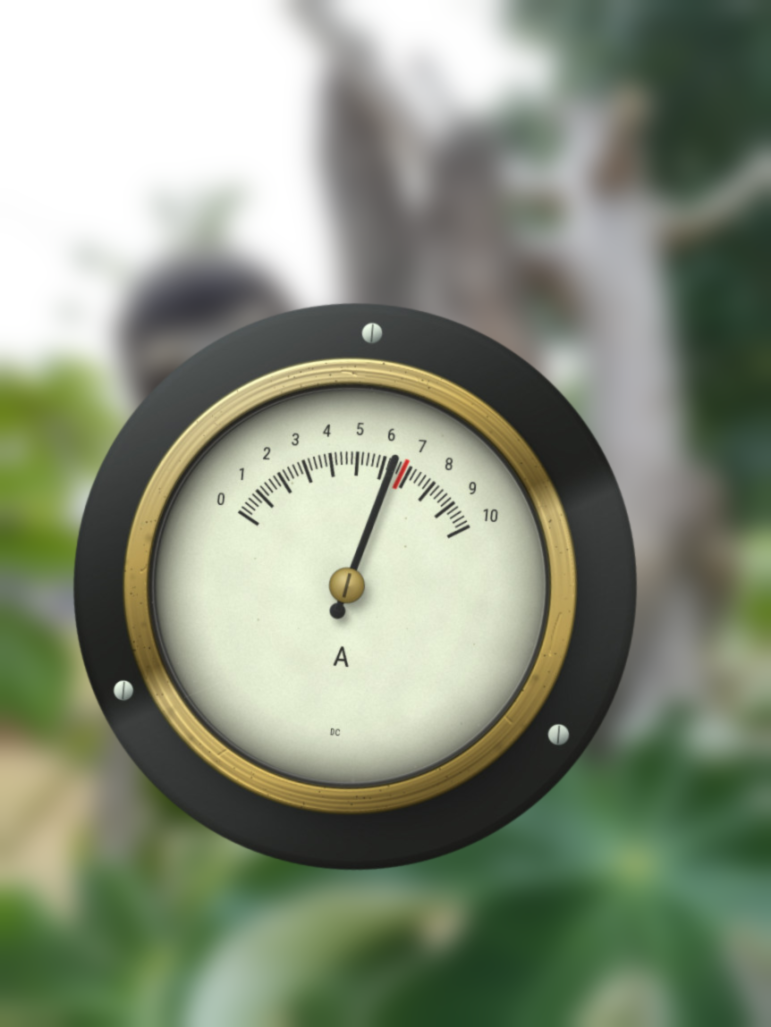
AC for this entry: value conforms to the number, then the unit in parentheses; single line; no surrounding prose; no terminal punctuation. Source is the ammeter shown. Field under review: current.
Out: 6.4 (A)
